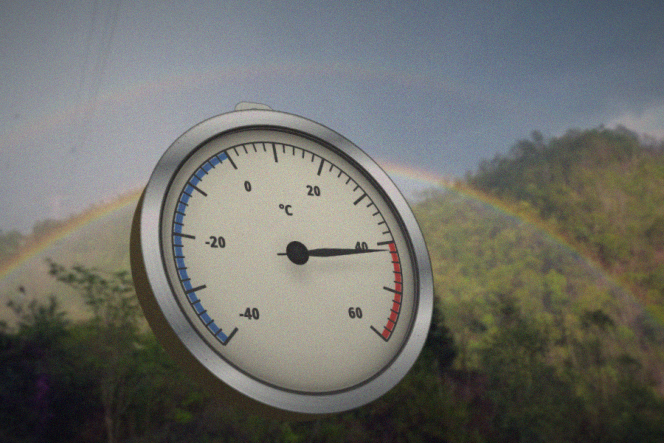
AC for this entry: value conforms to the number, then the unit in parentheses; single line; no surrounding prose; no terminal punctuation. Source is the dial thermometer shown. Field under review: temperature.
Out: 42 (°C)
